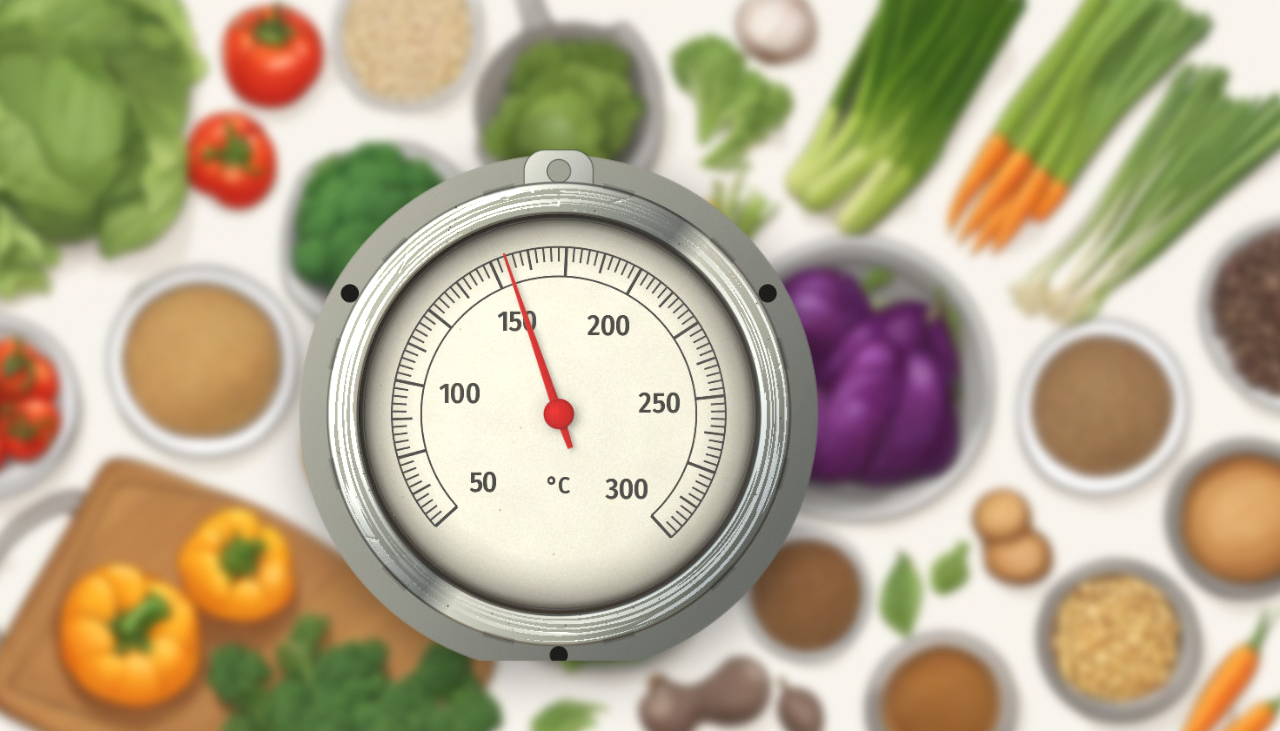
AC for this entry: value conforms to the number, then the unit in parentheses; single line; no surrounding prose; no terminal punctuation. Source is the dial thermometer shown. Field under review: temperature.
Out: 155 (°C)
